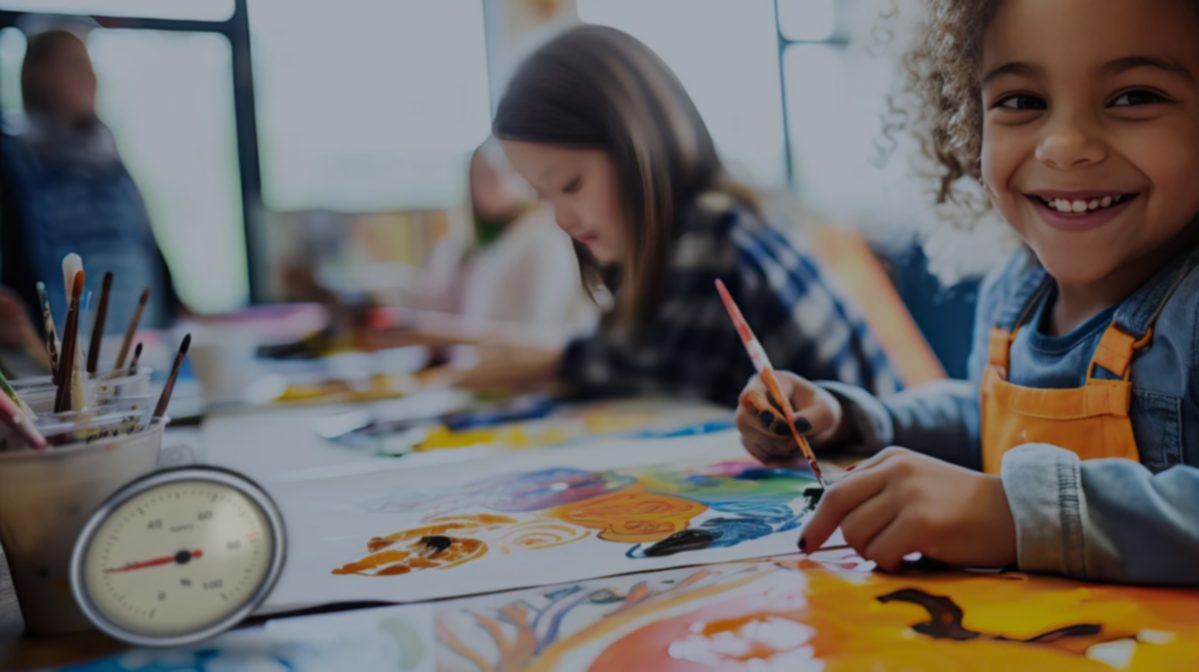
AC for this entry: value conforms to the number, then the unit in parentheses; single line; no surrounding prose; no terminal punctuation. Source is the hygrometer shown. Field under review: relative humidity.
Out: 20 (%)
